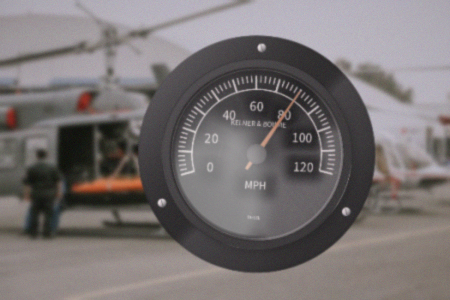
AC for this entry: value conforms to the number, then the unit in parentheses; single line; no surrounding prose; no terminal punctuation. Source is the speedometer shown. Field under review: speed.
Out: 80 (mph)
